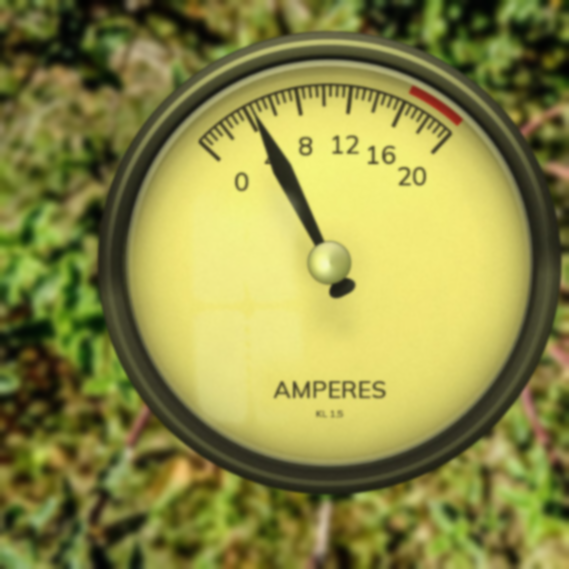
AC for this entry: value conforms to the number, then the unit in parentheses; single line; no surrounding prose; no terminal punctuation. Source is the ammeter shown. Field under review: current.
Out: 4.5 (A)
